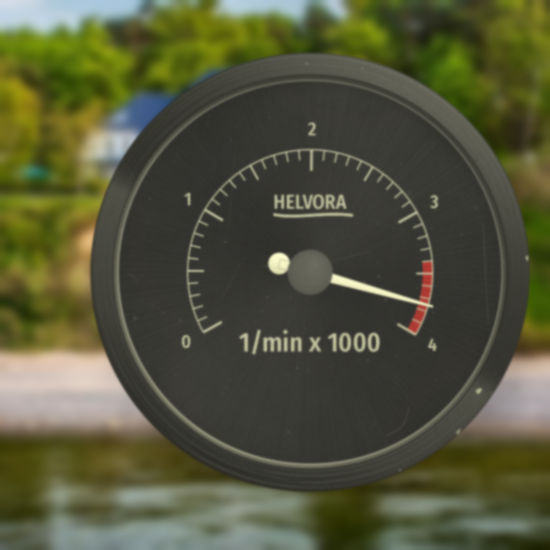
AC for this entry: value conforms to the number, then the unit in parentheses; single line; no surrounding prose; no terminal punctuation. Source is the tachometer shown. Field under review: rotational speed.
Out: 3750 (rpm)
